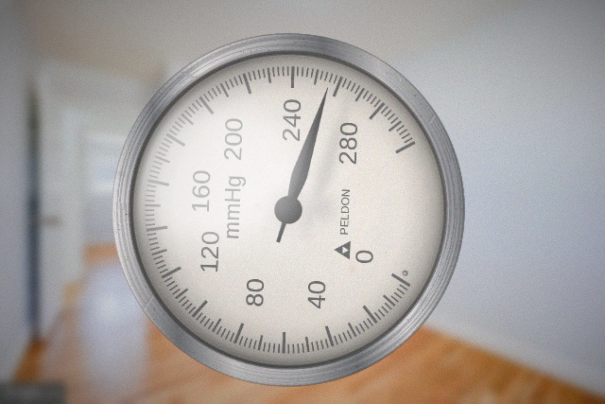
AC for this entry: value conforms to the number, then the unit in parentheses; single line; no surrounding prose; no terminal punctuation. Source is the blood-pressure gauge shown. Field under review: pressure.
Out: 256 (mmHg)
